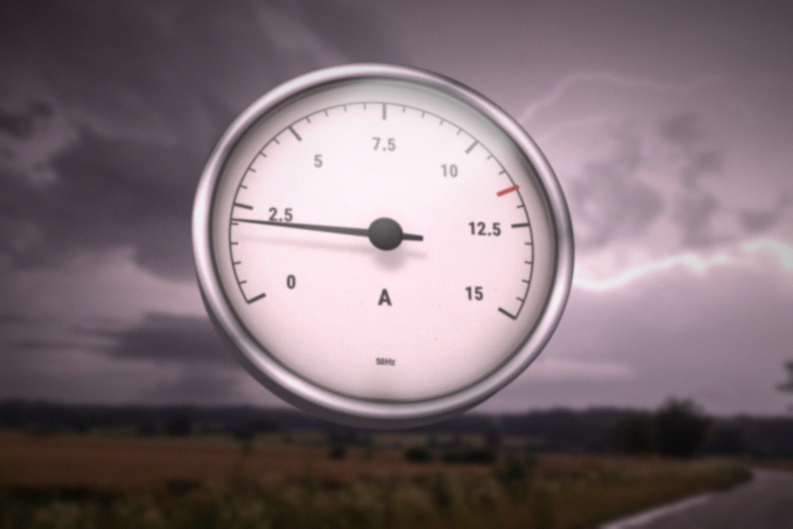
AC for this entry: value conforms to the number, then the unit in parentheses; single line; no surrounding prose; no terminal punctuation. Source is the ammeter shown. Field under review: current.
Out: 2 (A)
